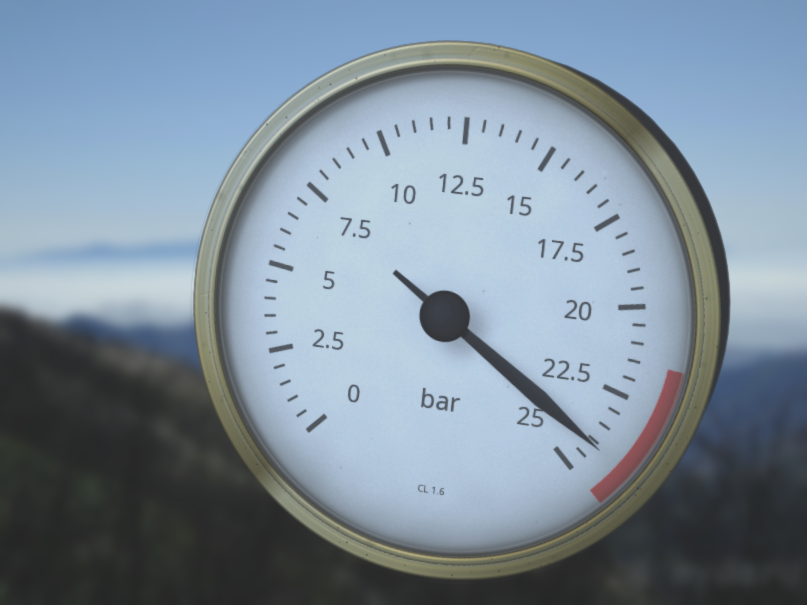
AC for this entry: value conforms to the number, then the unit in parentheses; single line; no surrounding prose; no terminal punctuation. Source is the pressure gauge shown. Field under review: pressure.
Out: 24 (bar)
